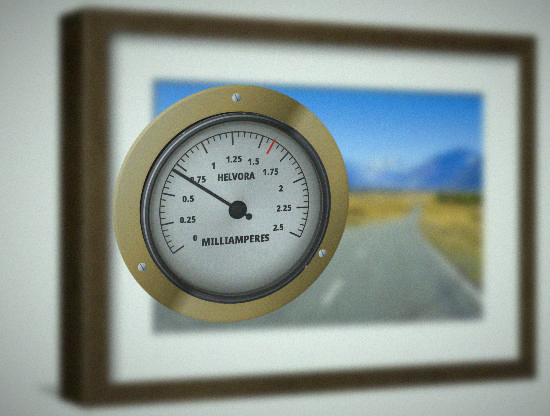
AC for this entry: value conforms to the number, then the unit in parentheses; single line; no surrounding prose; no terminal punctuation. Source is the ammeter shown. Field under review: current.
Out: 0.7 (mA)
